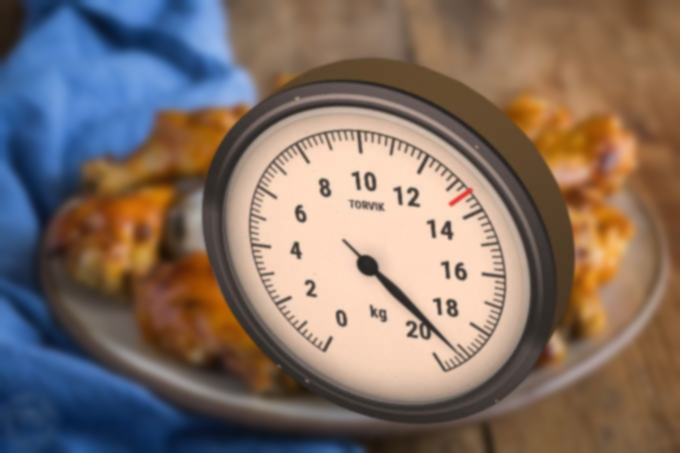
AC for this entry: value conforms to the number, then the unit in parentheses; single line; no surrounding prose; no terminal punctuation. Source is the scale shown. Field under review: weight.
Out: 19 (kg)
